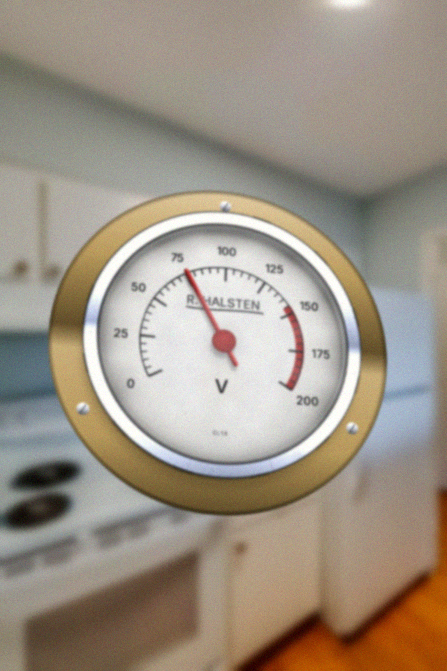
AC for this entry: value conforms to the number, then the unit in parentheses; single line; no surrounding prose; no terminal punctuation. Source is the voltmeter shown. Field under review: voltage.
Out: 75 (V)
